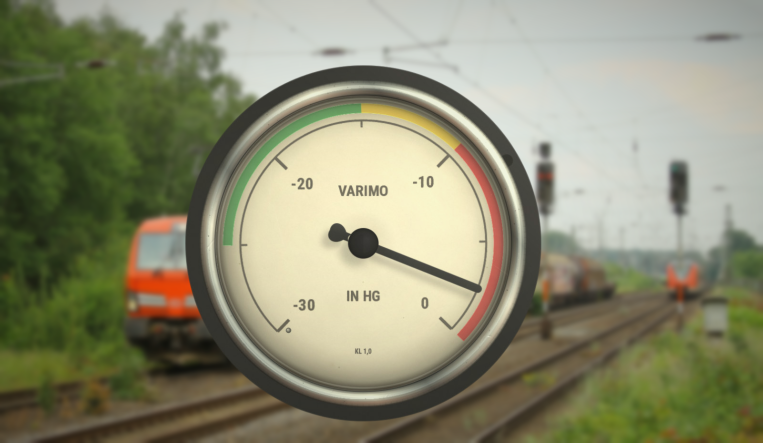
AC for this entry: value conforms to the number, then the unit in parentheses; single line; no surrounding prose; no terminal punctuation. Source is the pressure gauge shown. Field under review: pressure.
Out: -2.5 (inHg)
